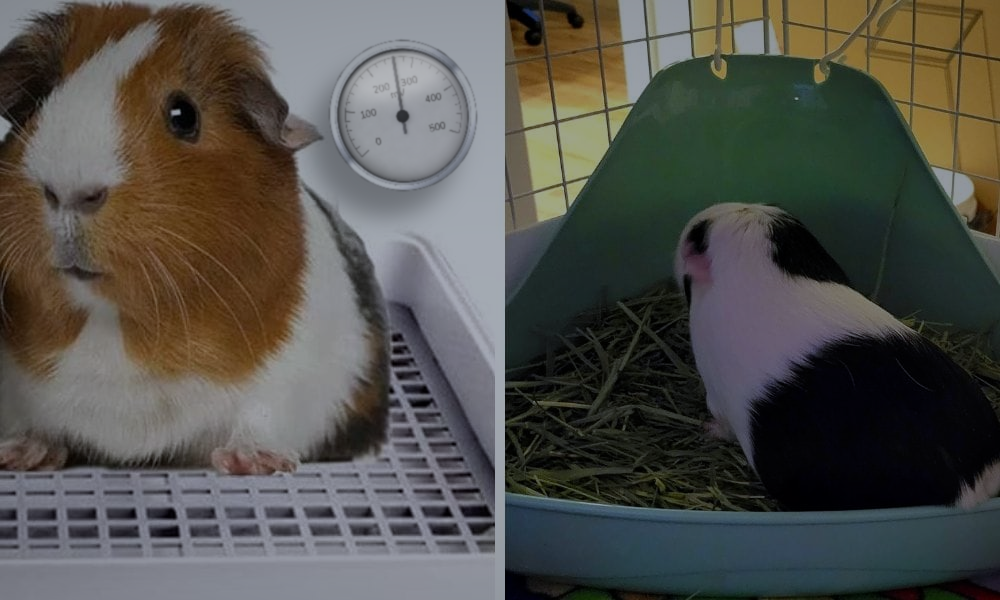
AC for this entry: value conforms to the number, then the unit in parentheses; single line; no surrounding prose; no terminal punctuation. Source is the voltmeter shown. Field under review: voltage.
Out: 260 (mV)
